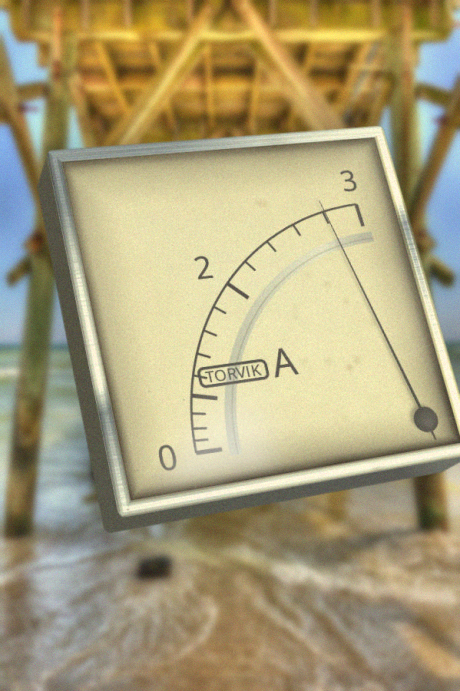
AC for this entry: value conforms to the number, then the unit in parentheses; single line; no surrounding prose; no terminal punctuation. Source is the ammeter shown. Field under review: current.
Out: 2.8 (A)
